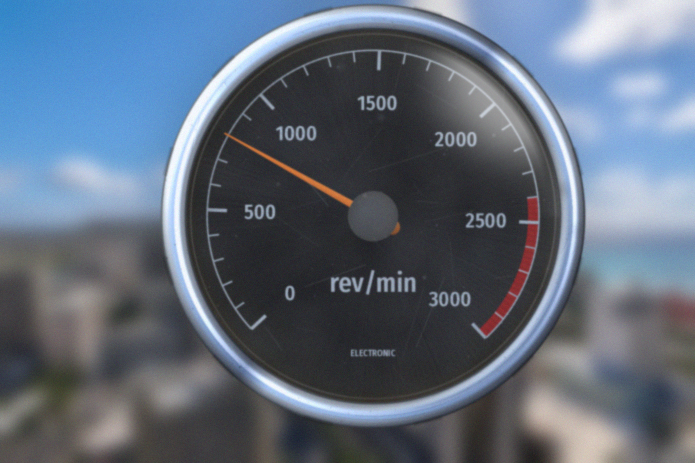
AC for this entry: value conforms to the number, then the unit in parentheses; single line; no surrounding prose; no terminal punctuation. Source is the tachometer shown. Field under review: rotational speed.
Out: 800 (rpm)
